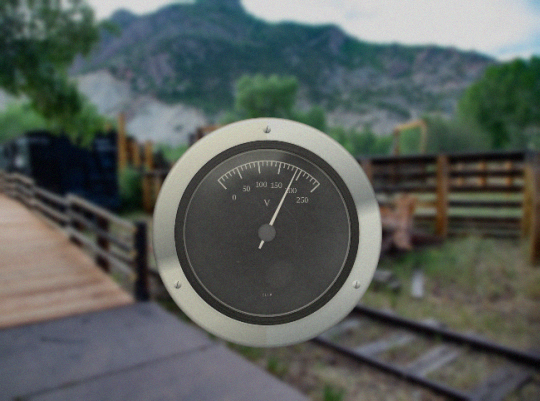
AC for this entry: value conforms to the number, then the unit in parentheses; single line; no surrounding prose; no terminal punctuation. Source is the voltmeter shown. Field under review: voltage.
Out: 190 (V)
